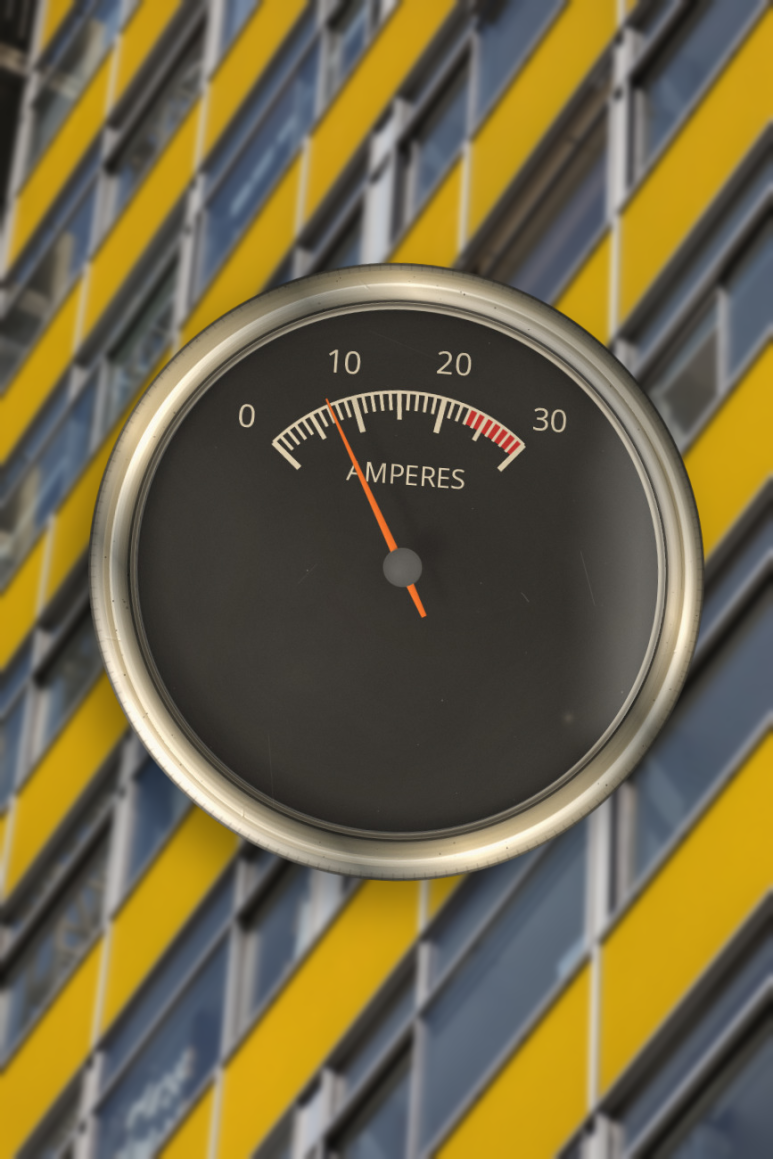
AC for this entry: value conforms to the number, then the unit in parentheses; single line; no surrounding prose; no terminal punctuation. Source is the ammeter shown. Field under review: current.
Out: 7 (A)
